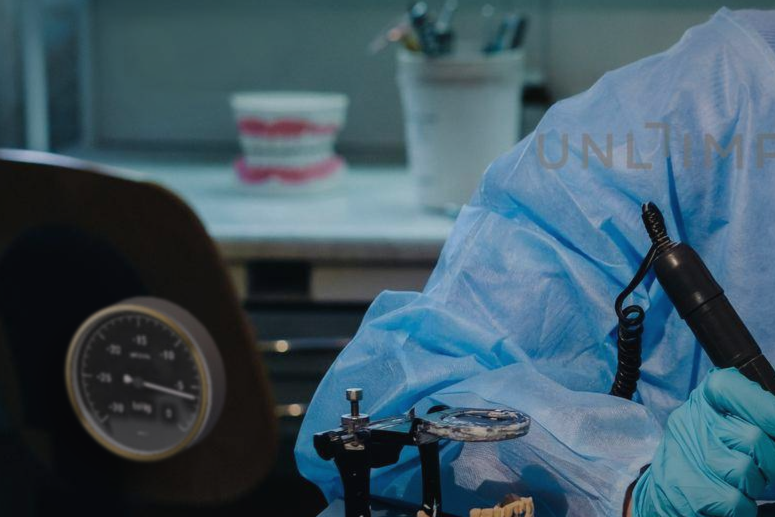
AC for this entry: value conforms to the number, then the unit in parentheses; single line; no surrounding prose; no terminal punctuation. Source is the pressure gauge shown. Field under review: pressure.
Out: -4 (inHg)
